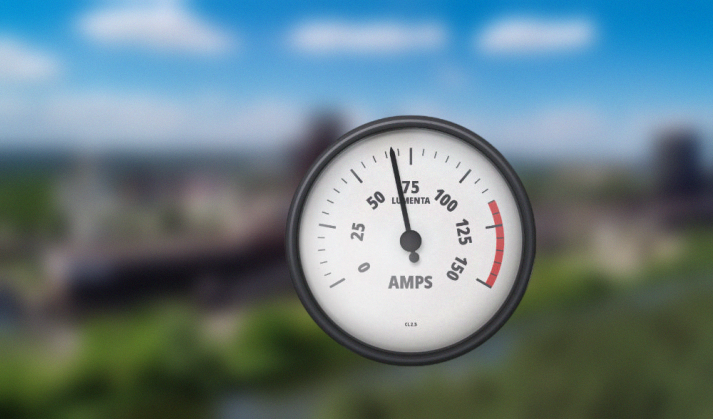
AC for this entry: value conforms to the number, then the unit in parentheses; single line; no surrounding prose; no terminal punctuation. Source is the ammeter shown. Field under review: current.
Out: 67.5 (A)
